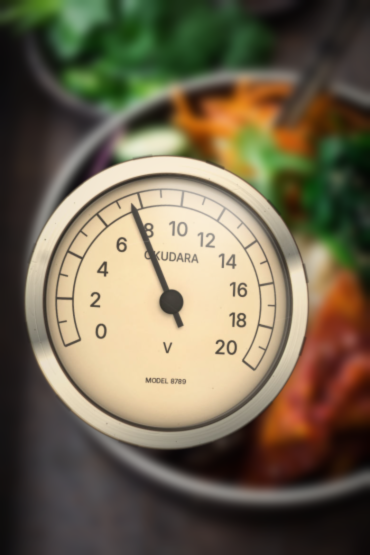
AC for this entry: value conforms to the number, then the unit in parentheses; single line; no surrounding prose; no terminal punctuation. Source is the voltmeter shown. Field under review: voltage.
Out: 7.5 (V)
